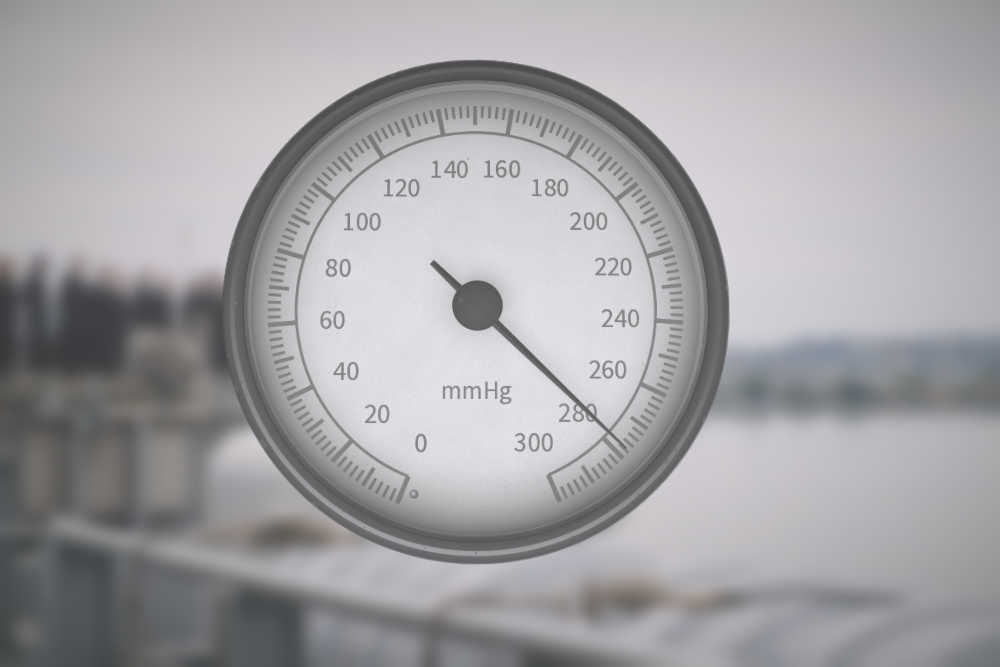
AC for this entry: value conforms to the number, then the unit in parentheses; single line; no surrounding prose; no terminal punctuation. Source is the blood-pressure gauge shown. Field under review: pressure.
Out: 278 (mmHg)
